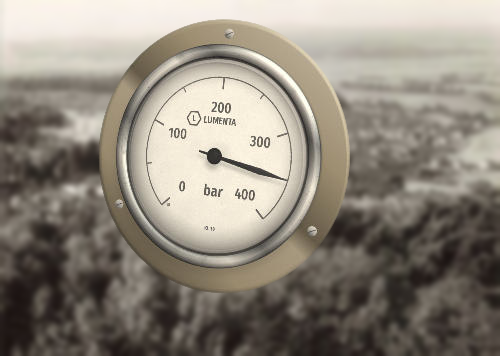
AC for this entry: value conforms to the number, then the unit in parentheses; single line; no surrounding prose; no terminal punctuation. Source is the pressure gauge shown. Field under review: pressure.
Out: 350 (bar)
